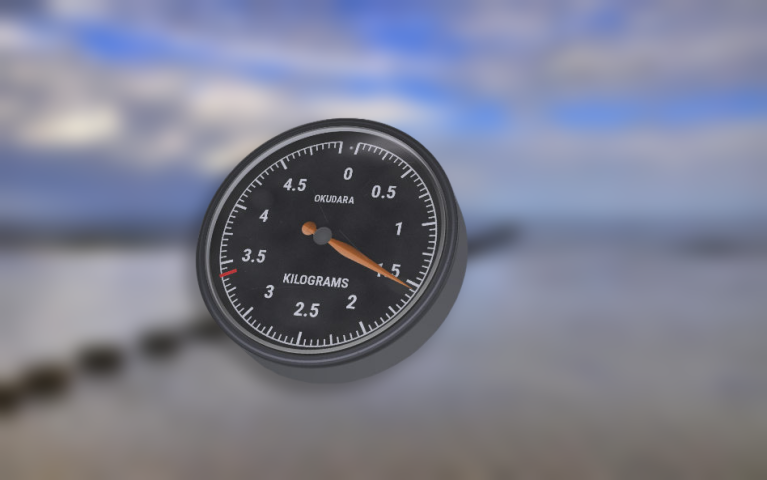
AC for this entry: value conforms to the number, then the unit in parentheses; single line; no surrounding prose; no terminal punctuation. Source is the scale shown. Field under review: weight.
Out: 1.55 (kg)
